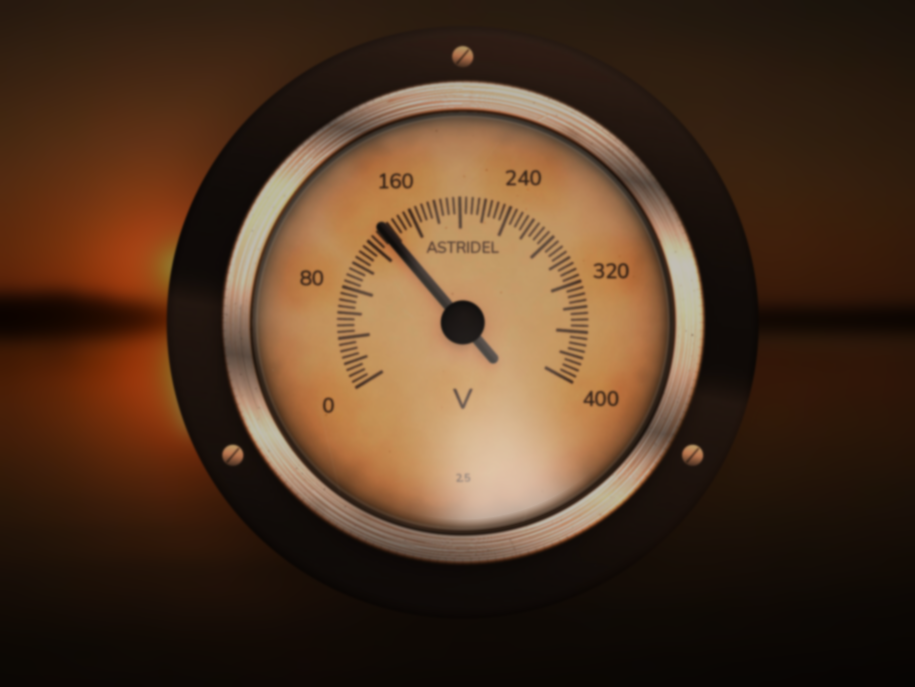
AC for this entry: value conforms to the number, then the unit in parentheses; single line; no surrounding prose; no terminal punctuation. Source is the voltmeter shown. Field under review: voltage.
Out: 135 (V)
